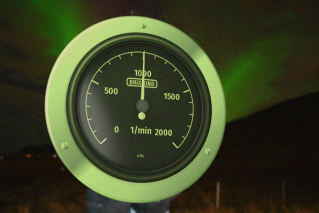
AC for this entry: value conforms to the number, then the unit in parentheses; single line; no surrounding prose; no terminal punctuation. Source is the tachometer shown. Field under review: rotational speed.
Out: 1000 (rpm)
